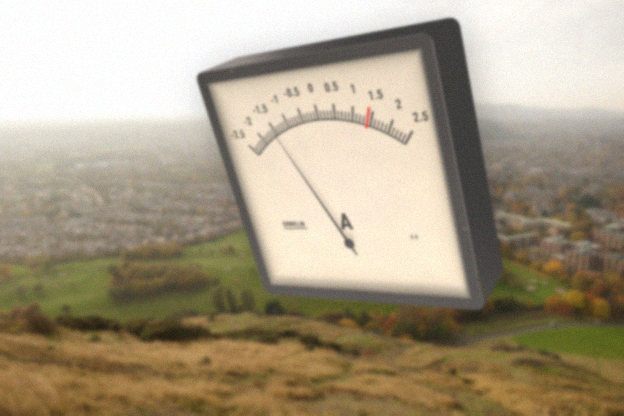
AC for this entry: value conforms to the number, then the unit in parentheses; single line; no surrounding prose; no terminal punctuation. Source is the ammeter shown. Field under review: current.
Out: -1.5 (A)
